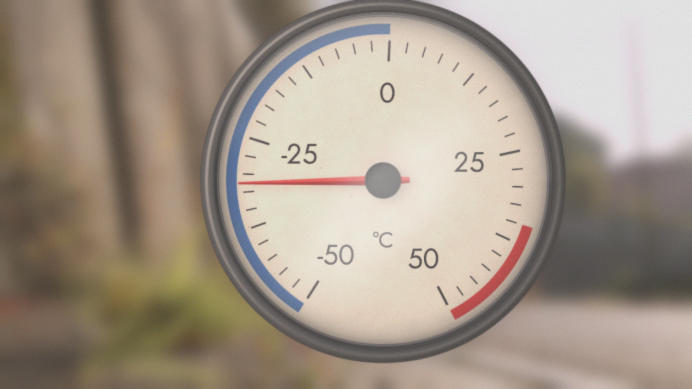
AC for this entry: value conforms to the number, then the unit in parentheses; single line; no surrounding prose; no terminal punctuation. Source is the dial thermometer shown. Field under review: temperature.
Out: -31.25 (°C)
